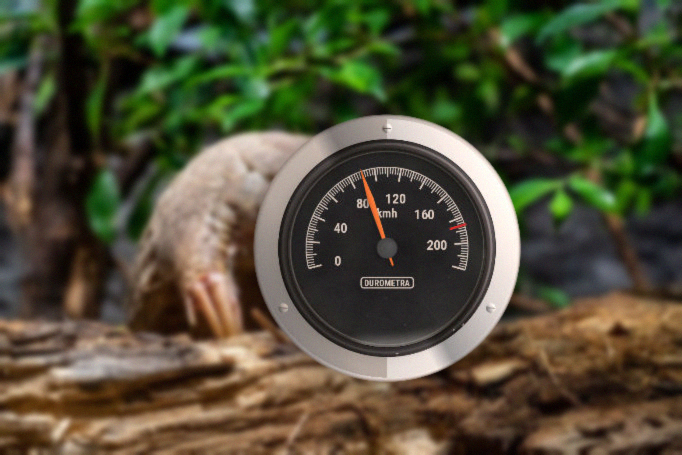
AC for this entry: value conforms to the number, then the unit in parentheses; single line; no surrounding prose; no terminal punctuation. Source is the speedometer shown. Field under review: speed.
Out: 90 (km/h)
